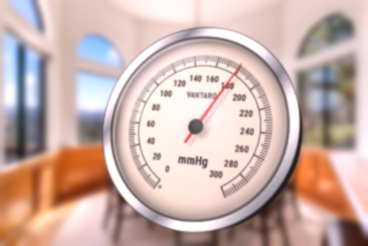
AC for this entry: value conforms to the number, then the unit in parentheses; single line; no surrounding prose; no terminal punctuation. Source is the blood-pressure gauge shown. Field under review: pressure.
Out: 180 (mmHg)
